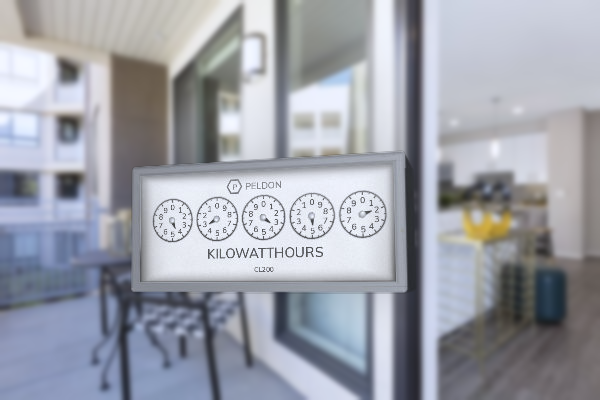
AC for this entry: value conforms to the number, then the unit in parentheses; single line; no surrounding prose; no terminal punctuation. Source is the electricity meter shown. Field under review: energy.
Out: 43352 (kWh)
